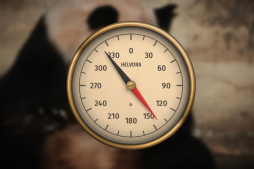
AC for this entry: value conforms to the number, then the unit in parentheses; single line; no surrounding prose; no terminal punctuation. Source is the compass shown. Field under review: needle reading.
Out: 142.5 (°)
